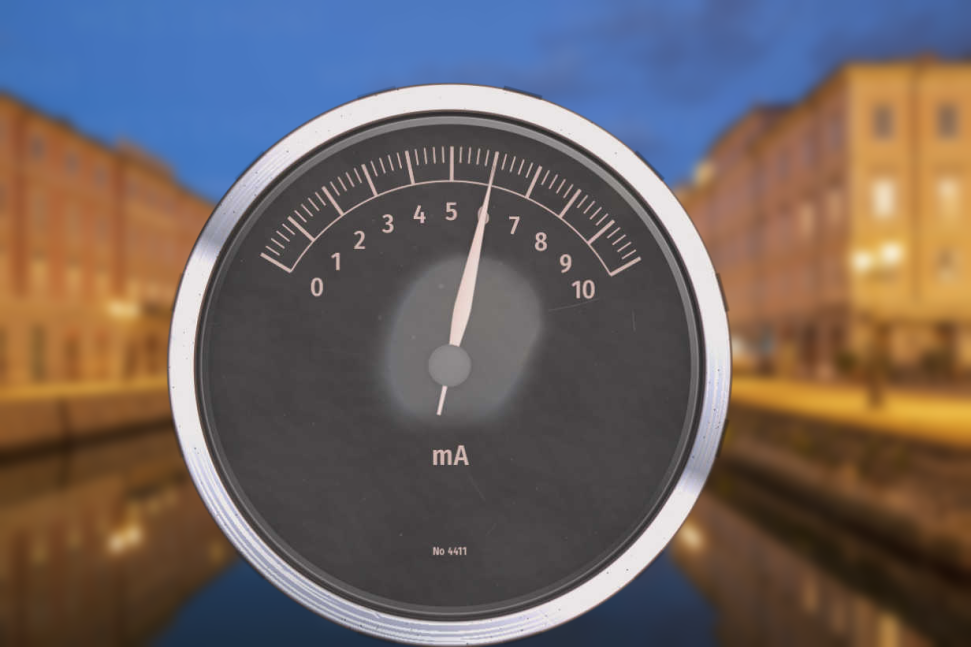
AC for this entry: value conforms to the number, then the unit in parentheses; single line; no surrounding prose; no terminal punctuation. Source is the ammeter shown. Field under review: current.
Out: 6 (mA)
